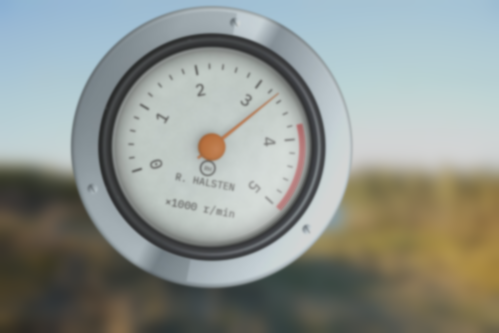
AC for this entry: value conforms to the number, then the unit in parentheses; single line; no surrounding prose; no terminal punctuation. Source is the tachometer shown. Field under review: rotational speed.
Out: 3300 (rpm)
